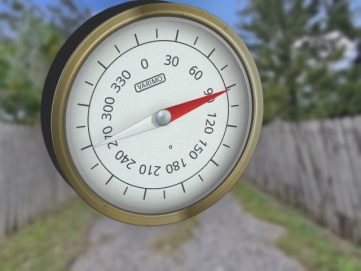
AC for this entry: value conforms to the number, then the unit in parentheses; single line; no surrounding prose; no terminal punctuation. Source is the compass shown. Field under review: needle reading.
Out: 90 (°)
